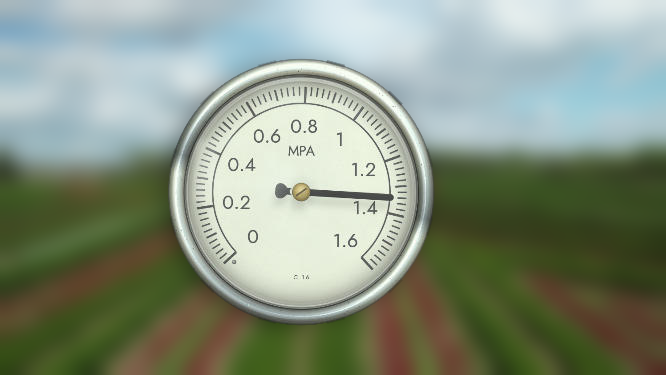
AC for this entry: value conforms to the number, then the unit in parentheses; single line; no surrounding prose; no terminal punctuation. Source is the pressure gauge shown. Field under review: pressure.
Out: 1.34 (MPa)
